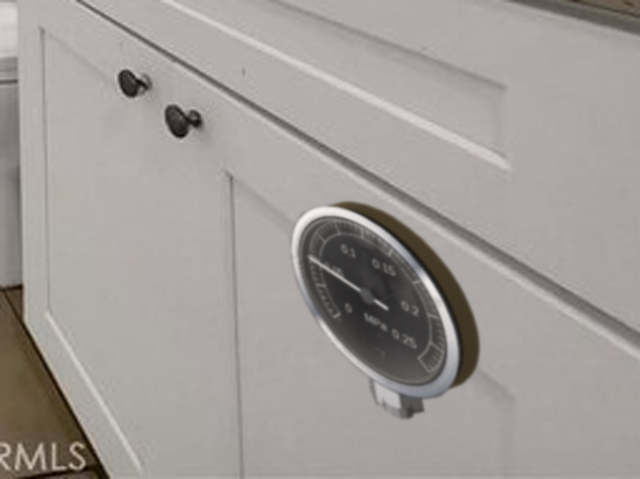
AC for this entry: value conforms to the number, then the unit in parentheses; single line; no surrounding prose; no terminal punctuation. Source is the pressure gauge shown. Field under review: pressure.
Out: 0.05 (MPa)
